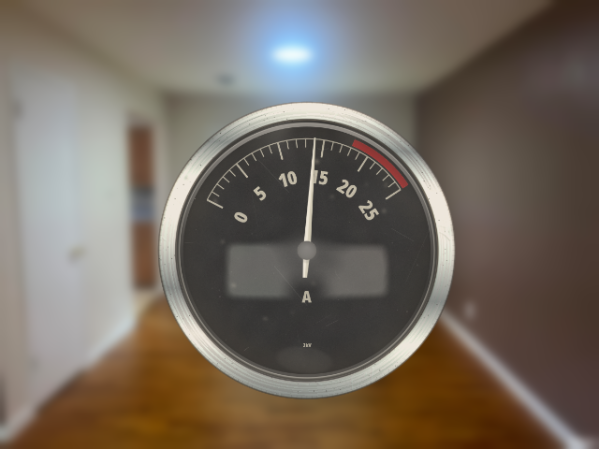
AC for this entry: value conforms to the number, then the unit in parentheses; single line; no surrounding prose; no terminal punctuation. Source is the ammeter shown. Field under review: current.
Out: 14 (A)
